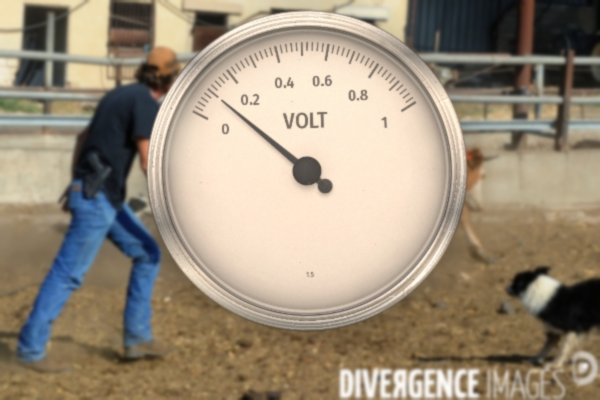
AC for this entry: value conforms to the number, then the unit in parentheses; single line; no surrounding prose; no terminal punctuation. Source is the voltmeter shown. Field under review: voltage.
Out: 0.1 (V)
